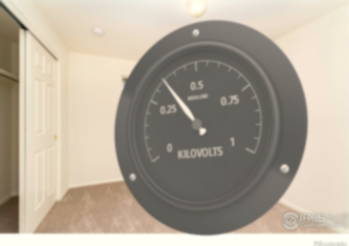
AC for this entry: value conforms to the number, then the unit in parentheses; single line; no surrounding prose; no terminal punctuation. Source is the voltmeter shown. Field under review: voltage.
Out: 0.35 (kV)
